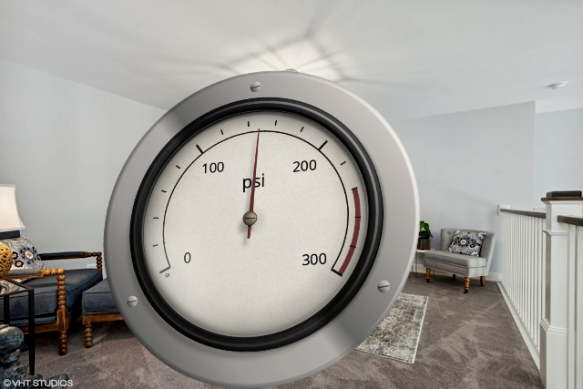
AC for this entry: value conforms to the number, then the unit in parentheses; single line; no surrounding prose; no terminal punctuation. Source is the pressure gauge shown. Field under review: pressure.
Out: 150 (psi)
